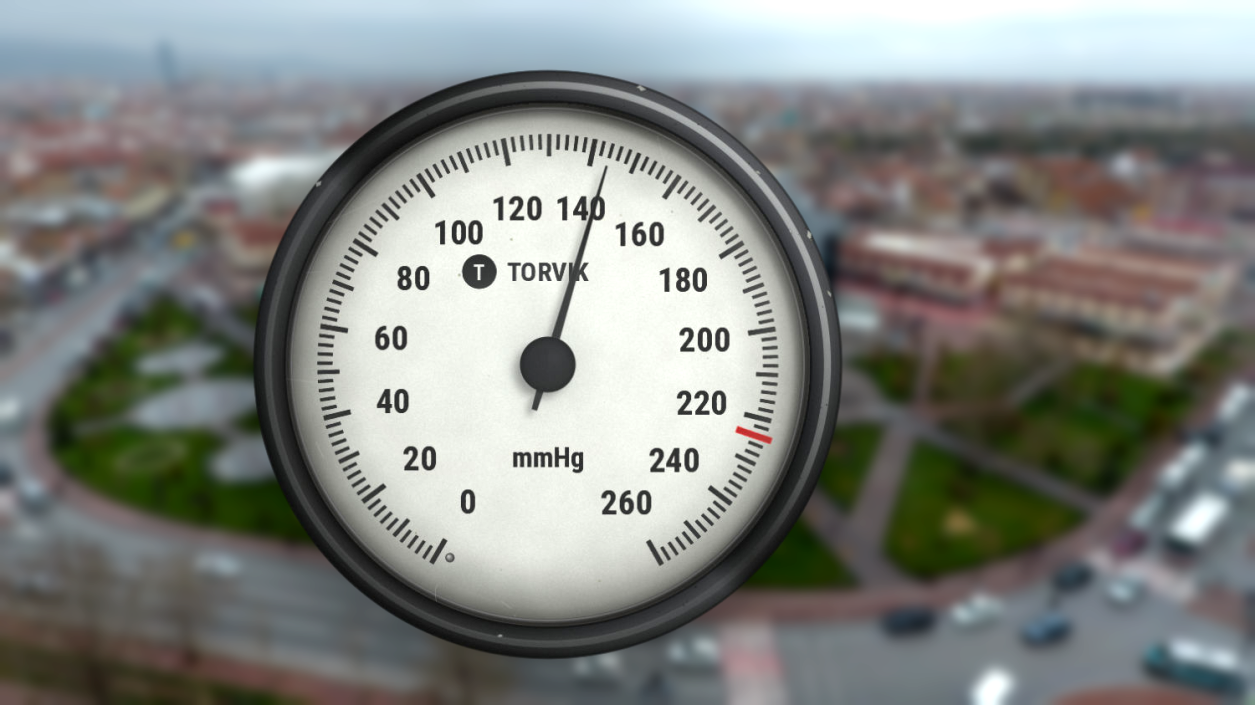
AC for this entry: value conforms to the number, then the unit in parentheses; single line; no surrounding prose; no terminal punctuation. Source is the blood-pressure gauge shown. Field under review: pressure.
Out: 144 (mmHg)
